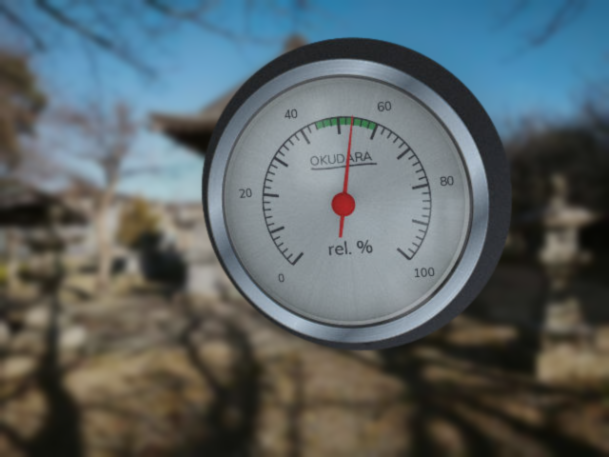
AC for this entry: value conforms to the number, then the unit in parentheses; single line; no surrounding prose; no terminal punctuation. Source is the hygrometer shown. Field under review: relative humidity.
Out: 54 (%)
